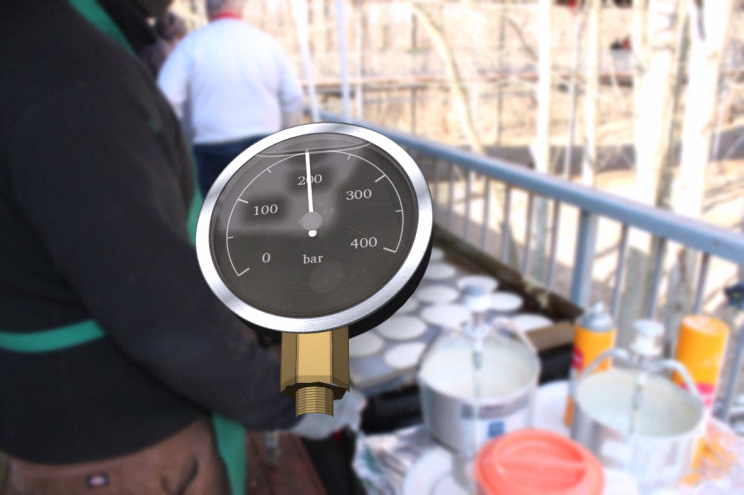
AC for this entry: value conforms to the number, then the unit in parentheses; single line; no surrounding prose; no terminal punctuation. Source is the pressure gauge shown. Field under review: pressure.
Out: 200 (bar)
